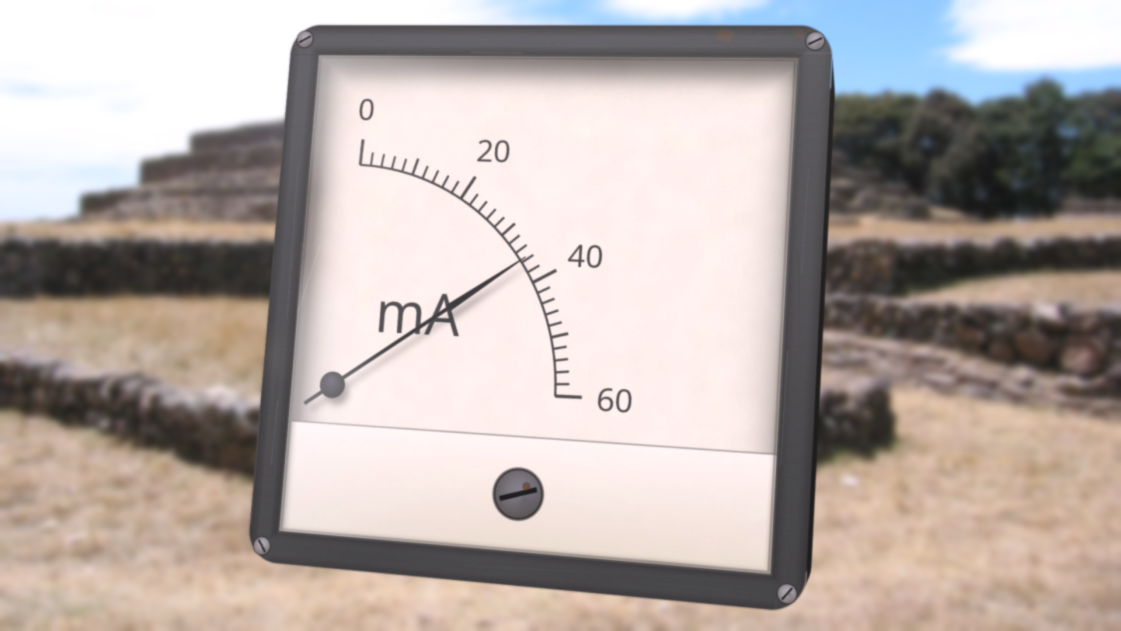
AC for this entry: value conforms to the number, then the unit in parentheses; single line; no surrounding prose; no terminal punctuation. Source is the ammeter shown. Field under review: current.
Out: 36 (mA)
